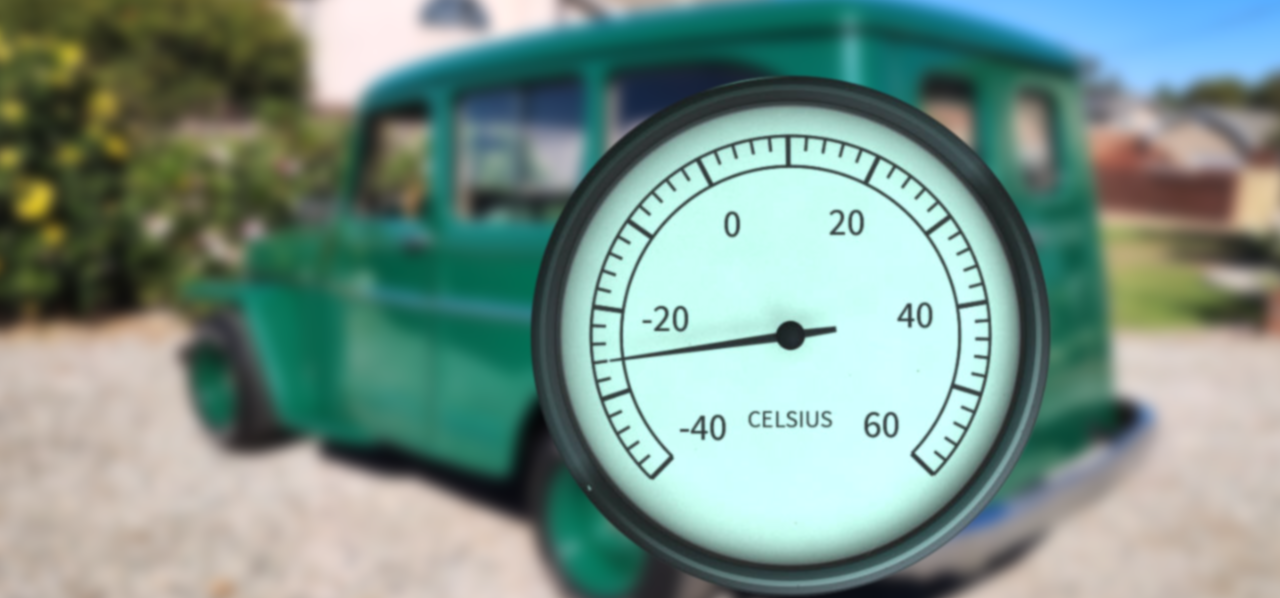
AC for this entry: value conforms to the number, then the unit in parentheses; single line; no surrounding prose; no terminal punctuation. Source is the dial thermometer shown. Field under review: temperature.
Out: -26 (°C)
